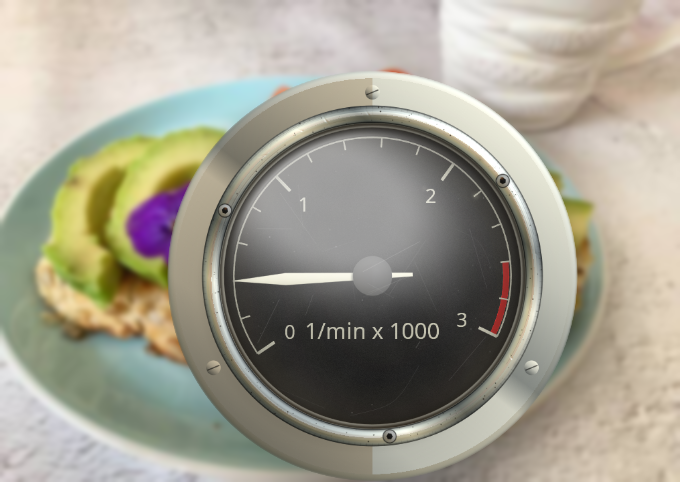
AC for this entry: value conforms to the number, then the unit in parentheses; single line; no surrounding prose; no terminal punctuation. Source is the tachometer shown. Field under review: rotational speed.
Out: 400 (rpm)
